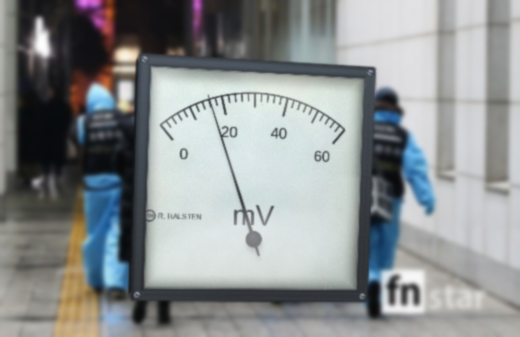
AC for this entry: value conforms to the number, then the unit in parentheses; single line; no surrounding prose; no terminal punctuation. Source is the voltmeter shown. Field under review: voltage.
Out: 16 (mV)
